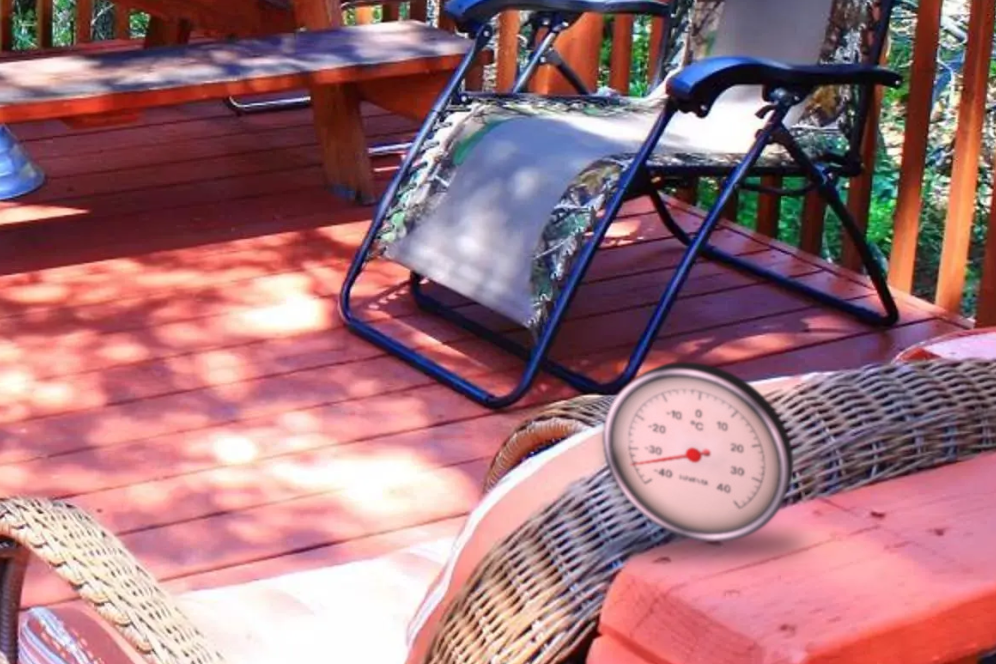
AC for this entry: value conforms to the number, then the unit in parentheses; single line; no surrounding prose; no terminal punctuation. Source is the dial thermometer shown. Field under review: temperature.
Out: -34 (°C)
